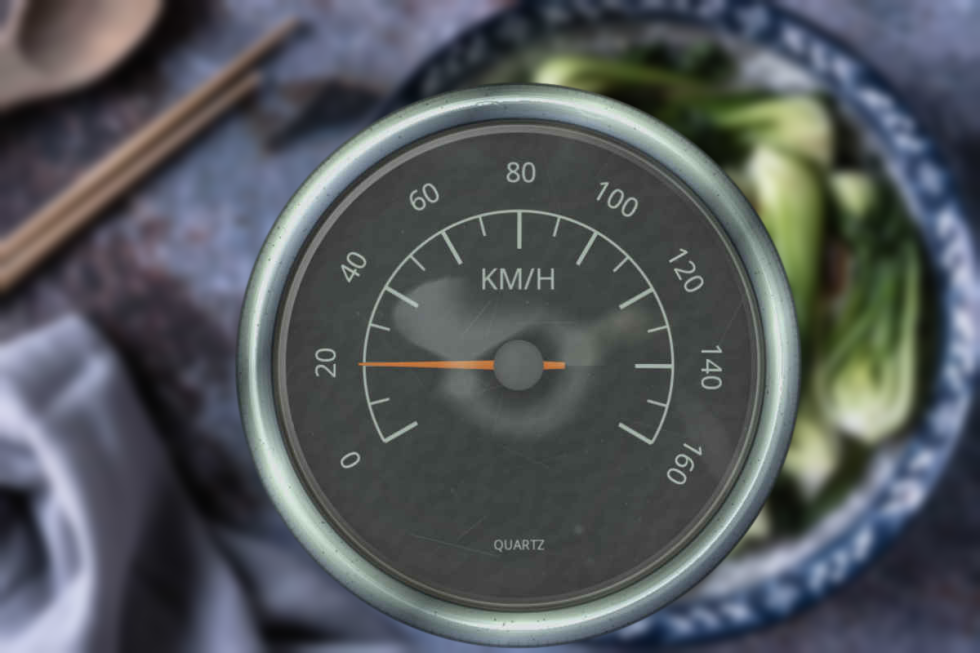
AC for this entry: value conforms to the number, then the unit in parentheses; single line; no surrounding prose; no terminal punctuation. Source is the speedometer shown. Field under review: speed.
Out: 20 (km/h)
